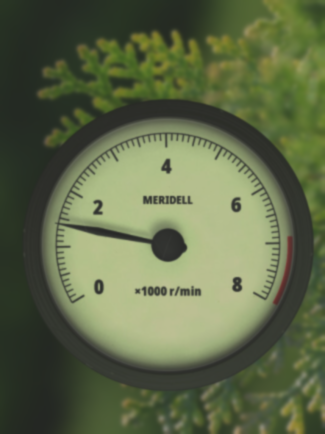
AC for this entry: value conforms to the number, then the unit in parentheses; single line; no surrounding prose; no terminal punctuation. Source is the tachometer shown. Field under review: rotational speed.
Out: 1400 (rpm)
